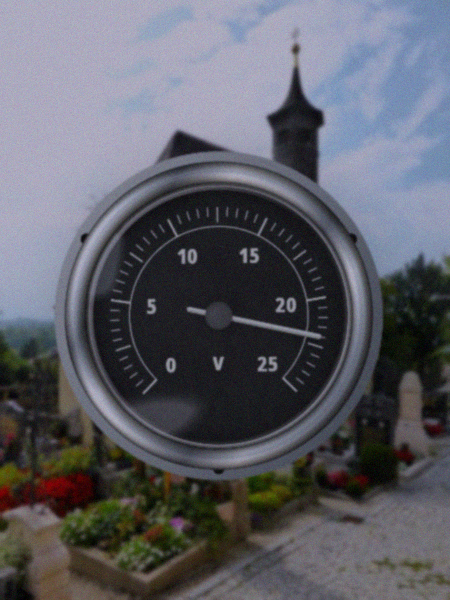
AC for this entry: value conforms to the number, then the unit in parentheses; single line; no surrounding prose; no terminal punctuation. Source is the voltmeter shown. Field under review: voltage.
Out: 22 (V)
